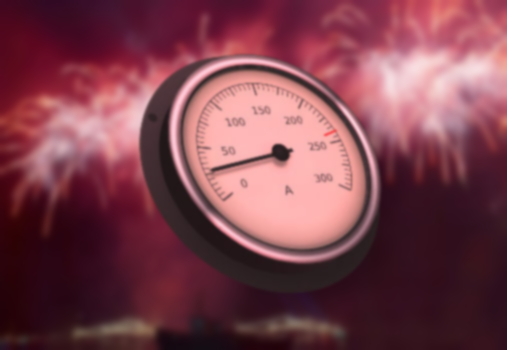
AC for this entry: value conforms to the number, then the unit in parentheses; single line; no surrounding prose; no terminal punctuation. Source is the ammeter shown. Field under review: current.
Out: 25 (A)
